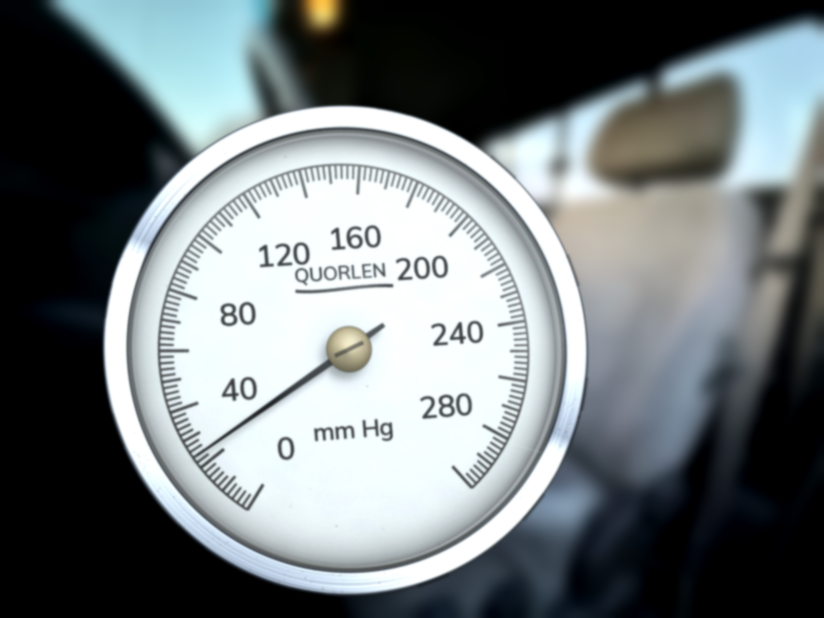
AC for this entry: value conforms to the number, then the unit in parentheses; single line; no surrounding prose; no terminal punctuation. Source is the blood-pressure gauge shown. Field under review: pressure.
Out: 24 (mmHg)
